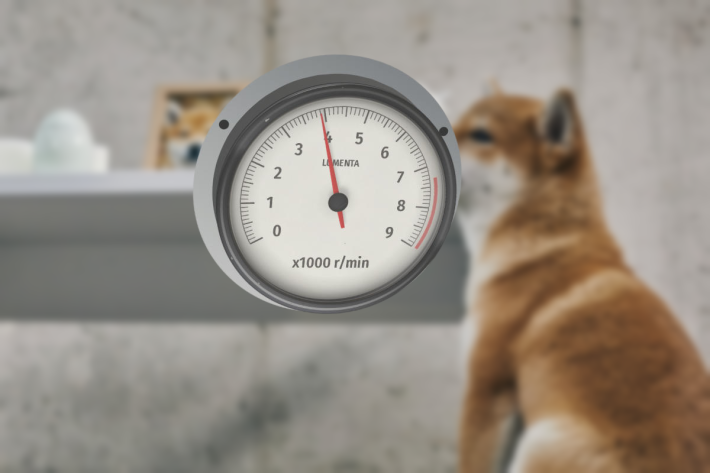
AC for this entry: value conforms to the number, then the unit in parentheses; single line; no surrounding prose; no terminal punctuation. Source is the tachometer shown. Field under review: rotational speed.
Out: 3900 (rpm)
